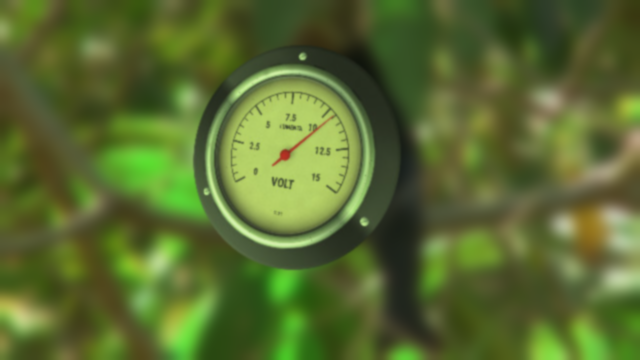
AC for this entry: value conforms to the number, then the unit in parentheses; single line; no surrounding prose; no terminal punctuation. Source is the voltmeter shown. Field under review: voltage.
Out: 10.5 (V)
